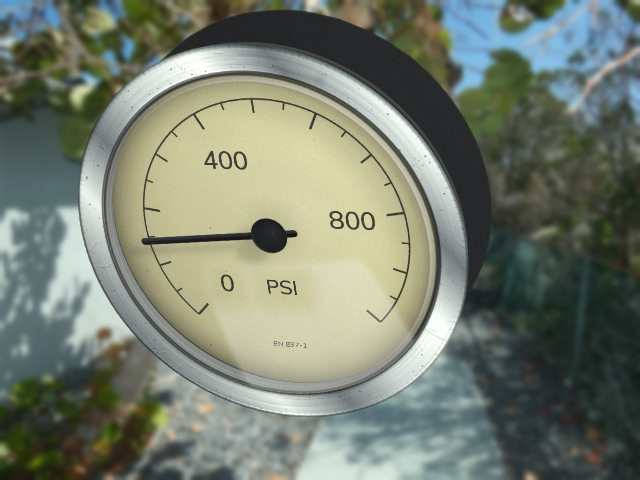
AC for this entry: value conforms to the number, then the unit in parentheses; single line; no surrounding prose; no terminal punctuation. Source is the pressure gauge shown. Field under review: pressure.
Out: 150 (psi)
